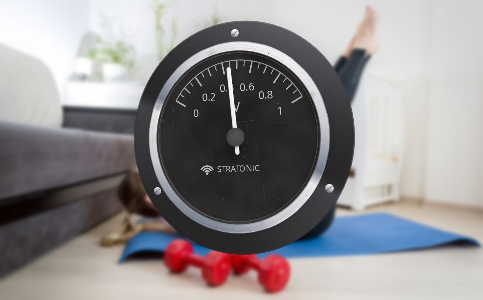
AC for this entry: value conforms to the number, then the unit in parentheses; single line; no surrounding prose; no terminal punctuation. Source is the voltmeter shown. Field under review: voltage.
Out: 0.45 (V)
